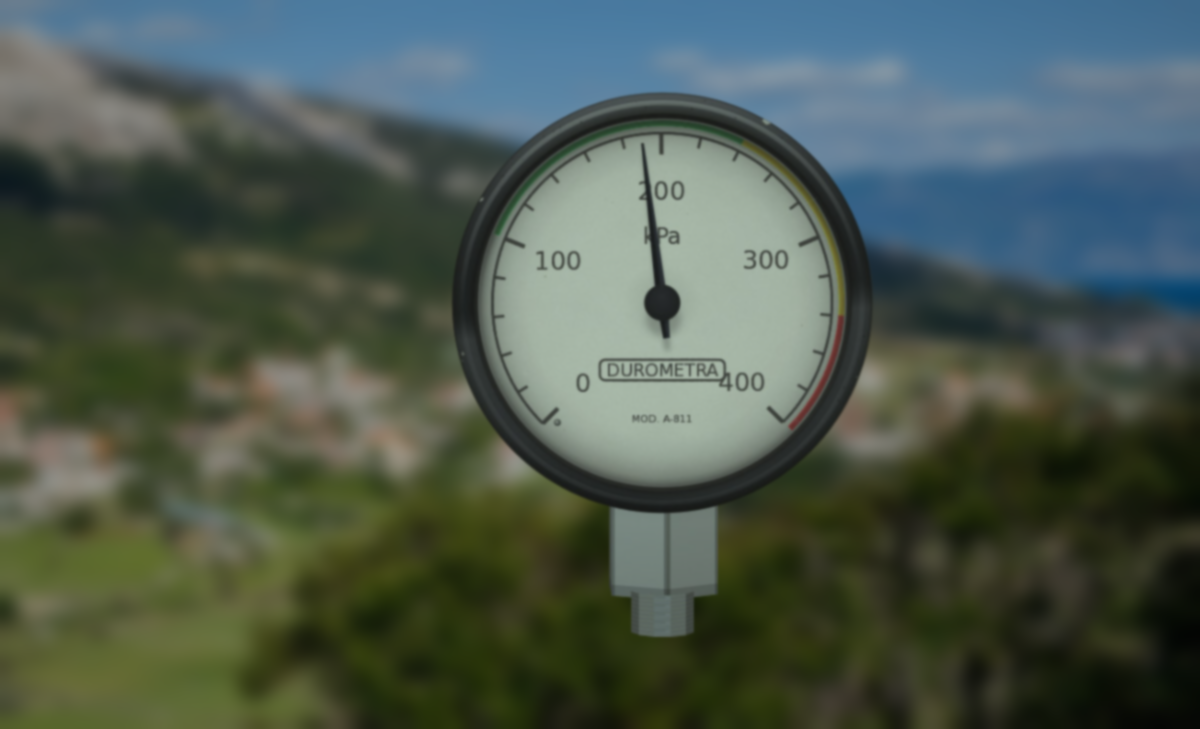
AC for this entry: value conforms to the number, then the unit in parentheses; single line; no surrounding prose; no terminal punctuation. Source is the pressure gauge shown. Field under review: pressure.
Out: 190 (kPa)
